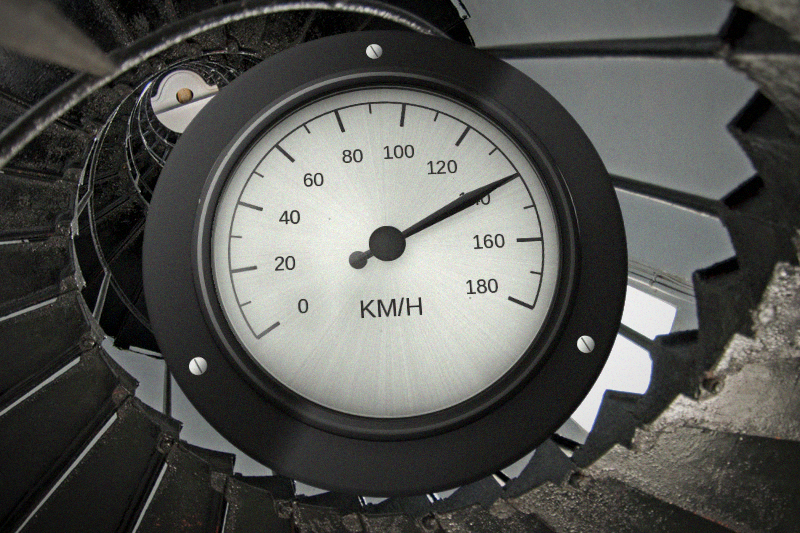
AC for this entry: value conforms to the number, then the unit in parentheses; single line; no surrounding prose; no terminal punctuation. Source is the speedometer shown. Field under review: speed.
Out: 140 (km/h)
